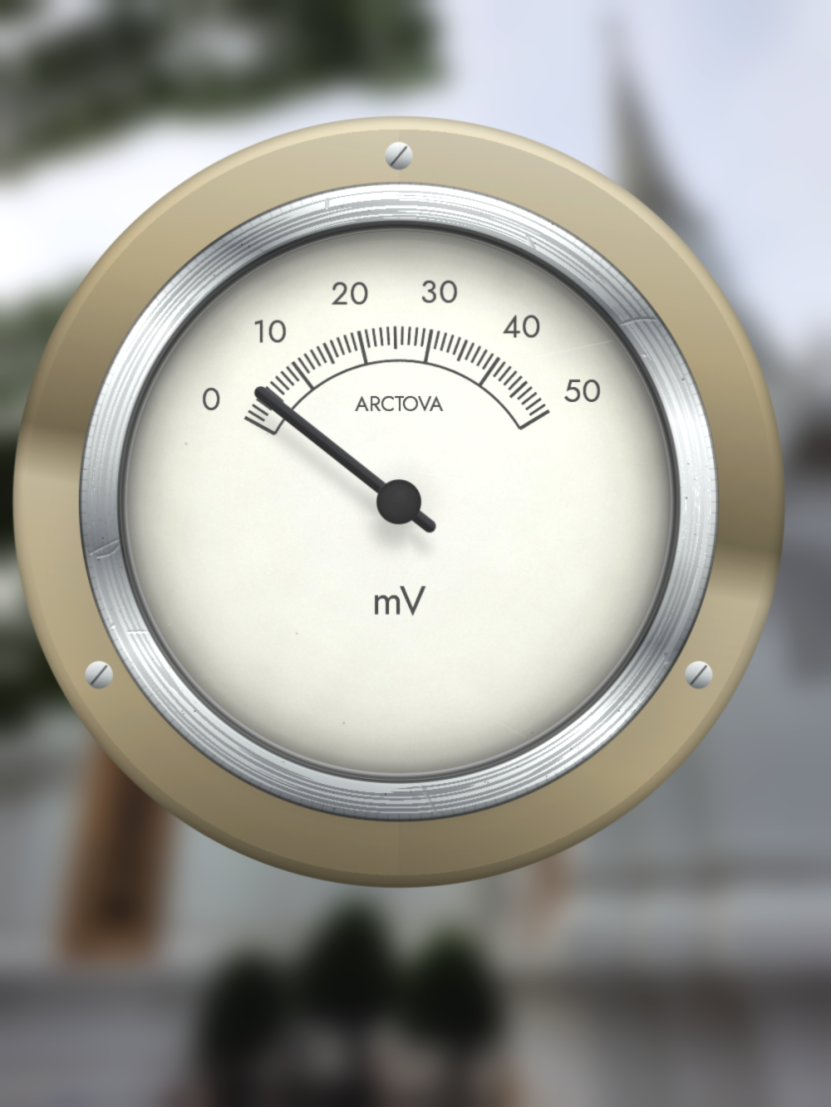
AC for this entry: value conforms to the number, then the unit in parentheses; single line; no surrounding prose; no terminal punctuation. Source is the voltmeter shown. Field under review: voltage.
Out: 4 (mV)
